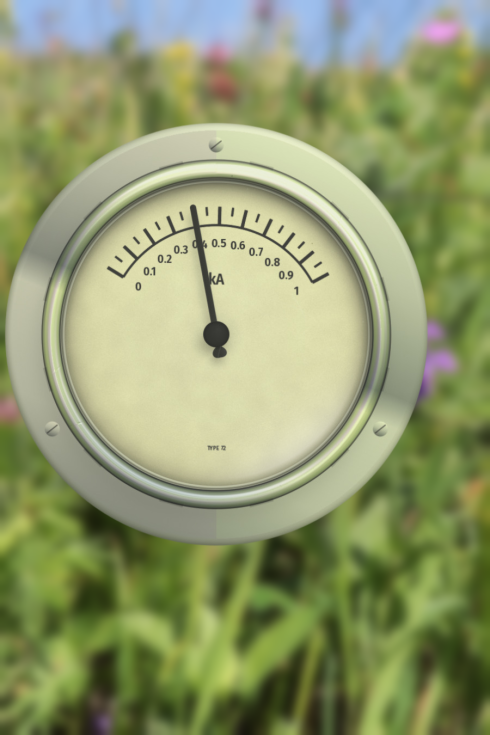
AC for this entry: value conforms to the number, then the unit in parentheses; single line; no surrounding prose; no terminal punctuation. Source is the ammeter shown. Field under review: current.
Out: 0.4 (kA)
